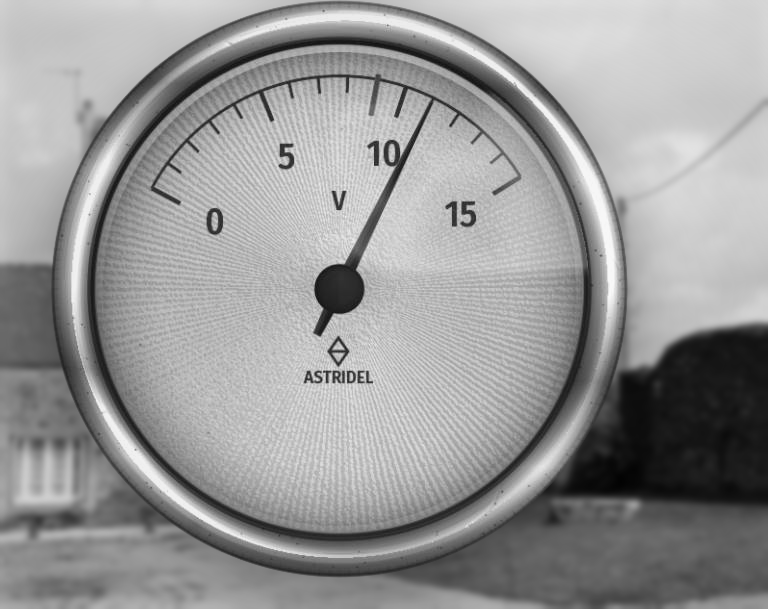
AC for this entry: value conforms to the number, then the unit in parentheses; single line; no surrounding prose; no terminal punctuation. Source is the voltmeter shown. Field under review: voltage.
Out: 11 (V)
